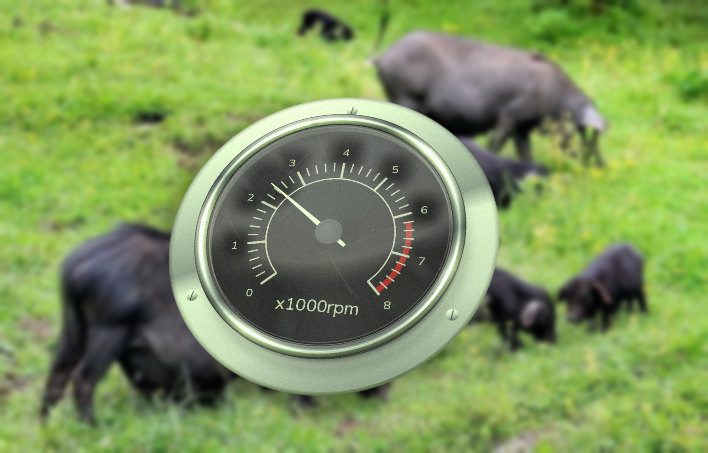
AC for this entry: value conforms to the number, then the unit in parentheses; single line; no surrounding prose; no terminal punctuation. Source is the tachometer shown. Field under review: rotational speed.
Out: 2400 (rpm)
